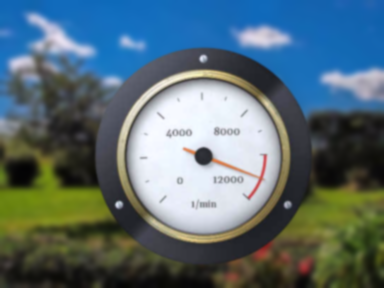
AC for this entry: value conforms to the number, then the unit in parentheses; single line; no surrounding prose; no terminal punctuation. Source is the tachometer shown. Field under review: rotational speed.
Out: 11000 (rpm)
